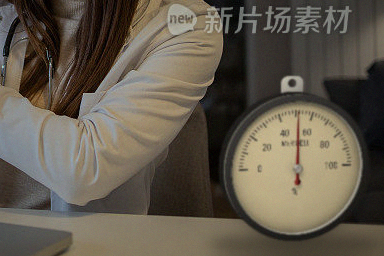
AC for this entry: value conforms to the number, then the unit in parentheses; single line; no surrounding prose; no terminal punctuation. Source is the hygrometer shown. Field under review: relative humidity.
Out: 50 (%)
